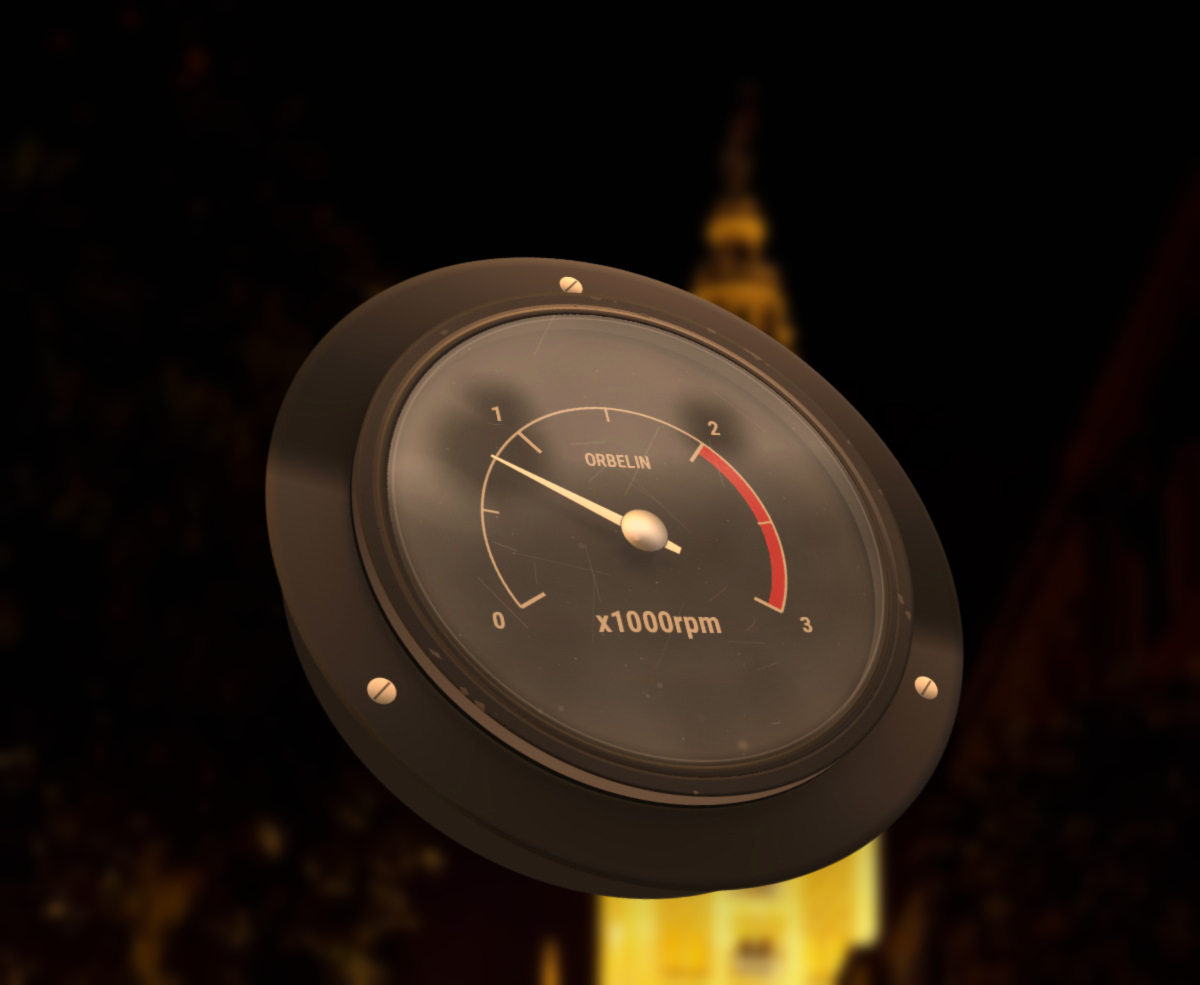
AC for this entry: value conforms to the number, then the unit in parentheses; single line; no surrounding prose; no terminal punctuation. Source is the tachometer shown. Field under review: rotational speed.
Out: 750 (rpm)
